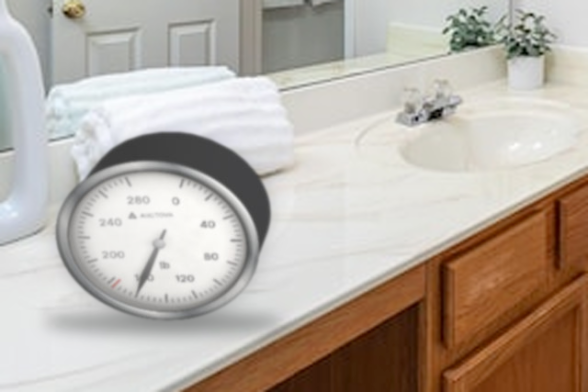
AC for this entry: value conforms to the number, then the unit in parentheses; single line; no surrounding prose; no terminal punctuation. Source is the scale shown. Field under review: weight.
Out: 160 (lb)
